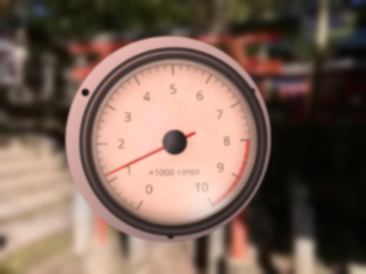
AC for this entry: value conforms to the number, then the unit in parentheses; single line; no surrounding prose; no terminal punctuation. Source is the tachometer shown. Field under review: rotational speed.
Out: 1200 (rpm)
